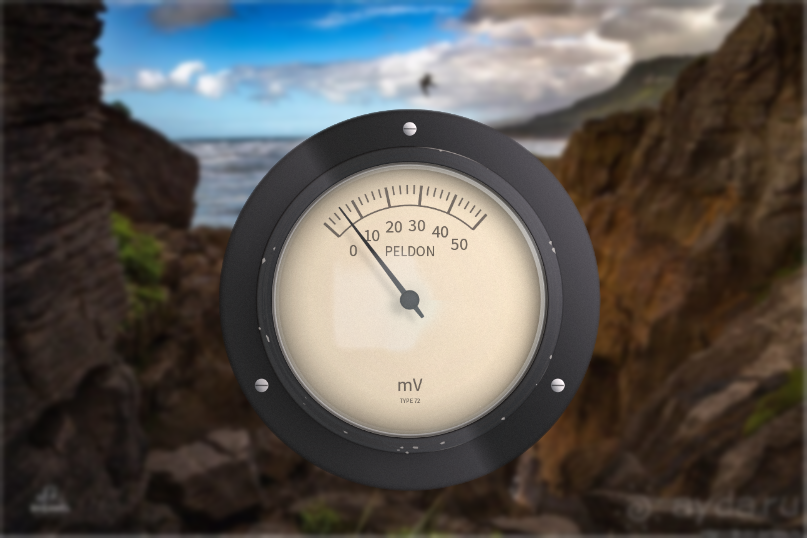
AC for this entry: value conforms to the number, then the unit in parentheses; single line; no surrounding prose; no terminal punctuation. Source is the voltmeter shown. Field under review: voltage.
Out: 6 (mV)
